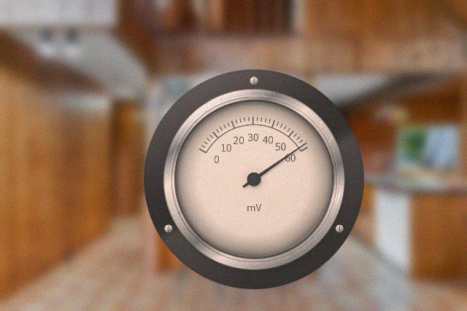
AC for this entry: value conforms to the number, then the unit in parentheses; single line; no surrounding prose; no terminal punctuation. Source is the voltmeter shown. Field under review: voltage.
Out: 58 (mV)
